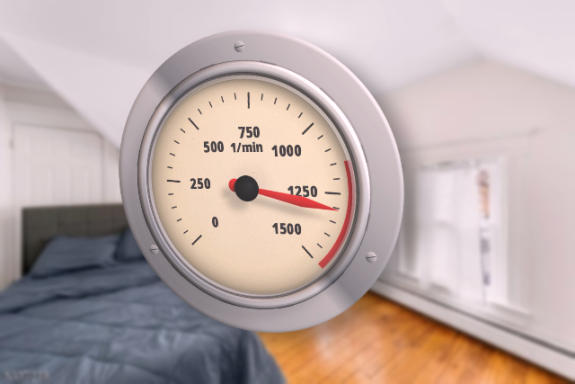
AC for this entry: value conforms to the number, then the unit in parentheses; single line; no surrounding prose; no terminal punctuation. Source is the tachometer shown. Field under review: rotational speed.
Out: 1300 (rpm)
